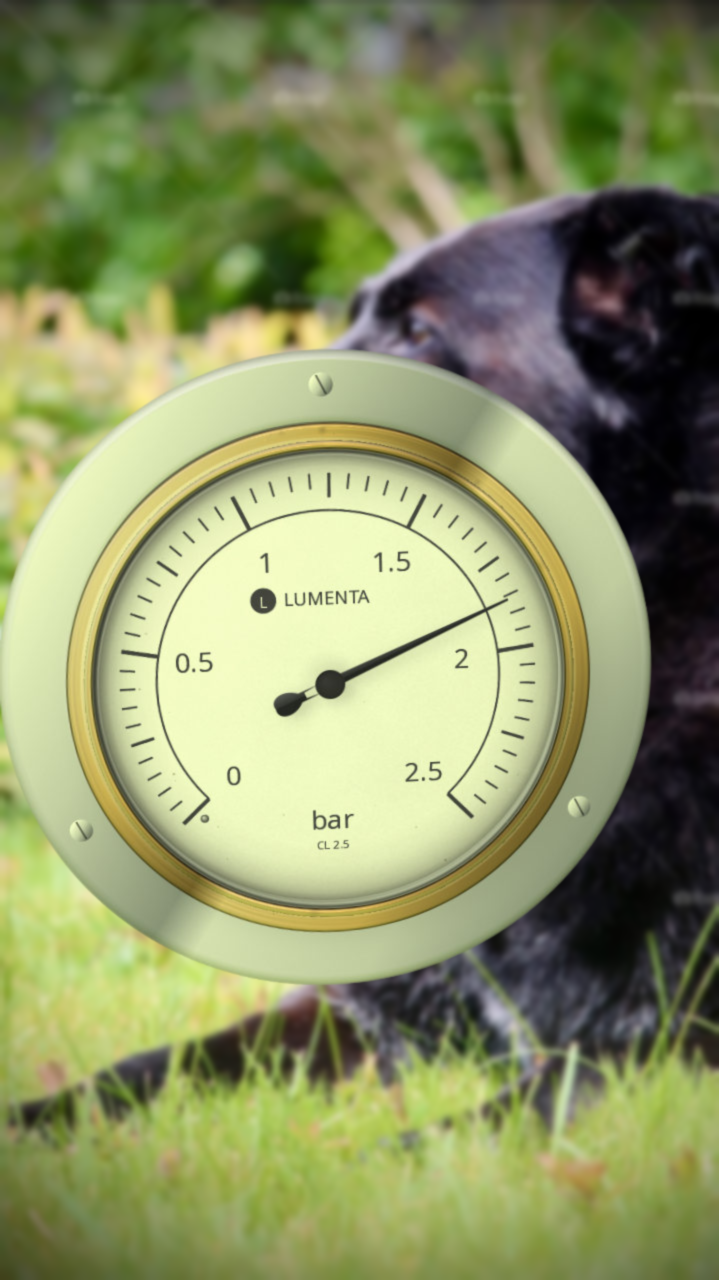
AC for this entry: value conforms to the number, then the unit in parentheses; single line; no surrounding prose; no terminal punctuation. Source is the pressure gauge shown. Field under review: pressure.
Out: 1.85 (bar)
